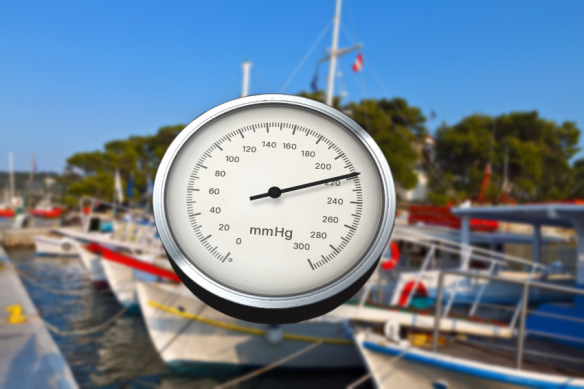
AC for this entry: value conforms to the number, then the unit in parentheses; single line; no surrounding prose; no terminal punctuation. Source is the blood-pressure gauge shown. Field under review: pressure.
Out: 220 (mmHg)
